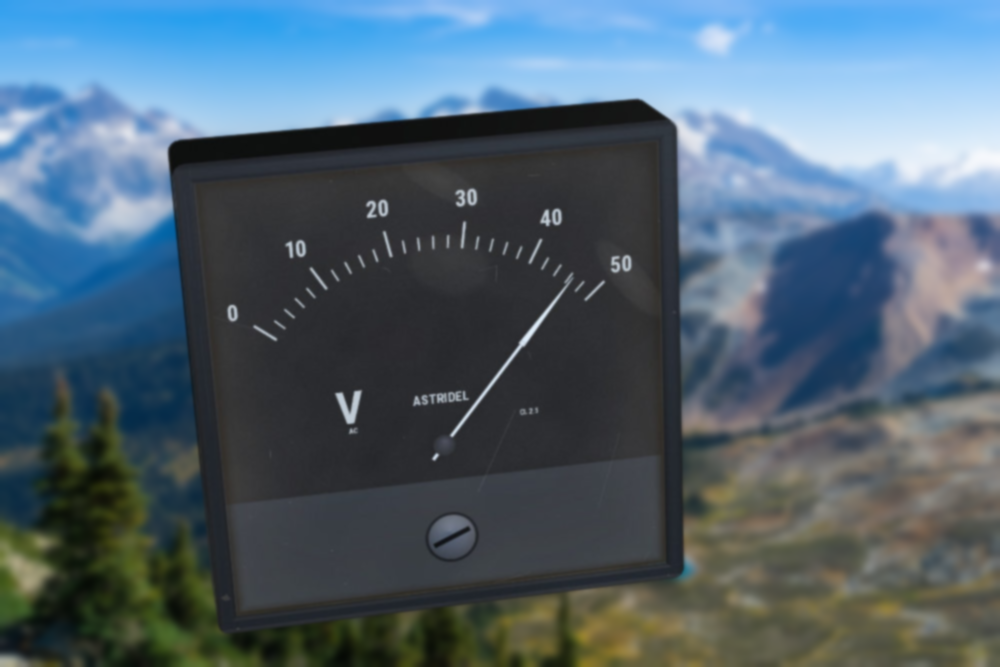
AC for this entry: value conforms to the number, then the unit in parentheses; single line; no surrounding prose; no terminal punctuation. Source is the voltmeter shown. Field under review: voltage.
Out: 46 (V)
